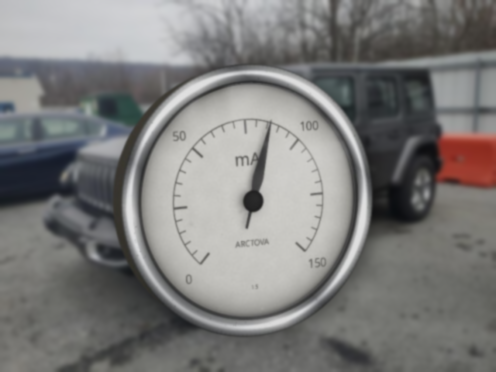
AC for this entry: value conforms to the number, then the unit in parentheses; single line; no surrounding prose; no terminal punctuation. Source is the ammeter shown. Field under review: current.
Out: 85 (mA)
